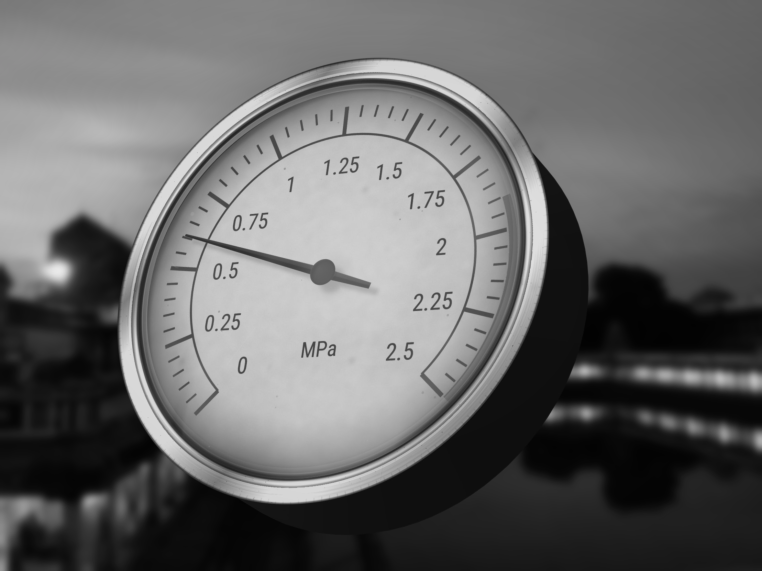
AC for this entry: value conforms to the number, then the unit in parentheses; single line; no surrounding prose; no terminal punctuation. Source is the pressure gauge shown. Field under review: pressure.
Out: 0.6 (MPa)
